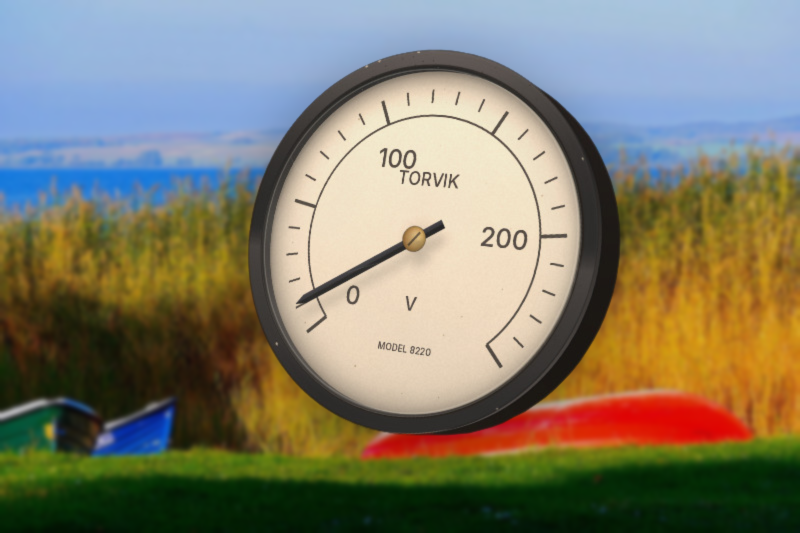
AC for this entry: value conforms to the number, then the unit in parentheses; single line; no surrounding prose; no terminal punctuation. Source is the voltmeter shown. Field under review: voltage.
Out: 10 (V)
